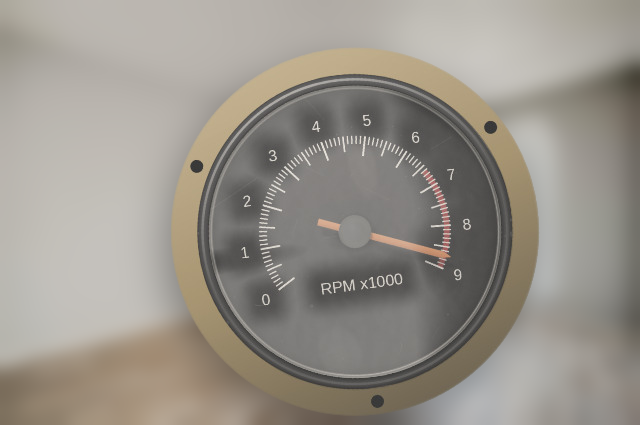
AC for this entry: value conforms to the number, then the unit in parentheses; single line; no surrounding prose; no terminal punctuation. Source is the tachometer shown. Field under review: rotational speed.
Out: 8700 (rpm)
